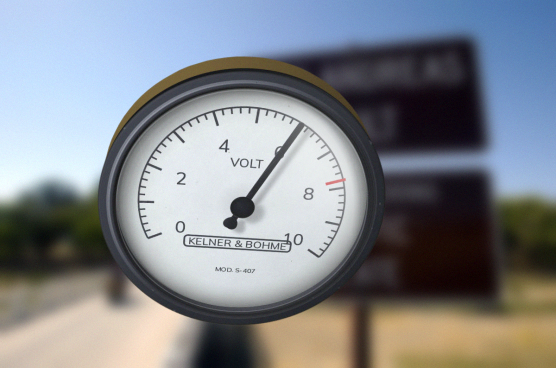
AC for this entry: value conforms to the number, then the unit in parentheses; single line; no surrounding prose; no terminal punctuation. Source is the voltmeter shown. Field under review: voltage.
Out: 6 (V)
